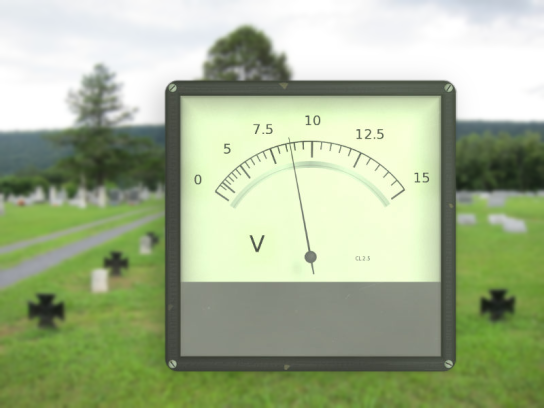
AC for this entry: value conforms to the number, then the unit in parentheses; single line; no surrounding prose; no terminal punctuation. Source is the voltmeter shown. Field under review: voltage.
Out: 8.75 (V)
